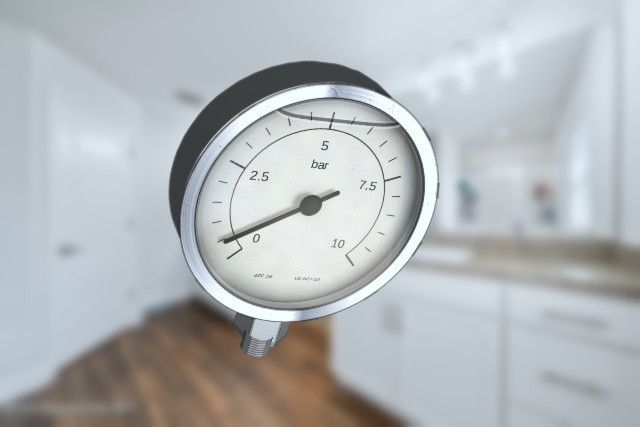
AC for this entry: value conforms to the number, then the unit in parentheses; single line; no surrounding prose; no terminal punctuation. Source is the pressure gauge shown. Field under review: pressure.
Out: 0.5 (bar)
